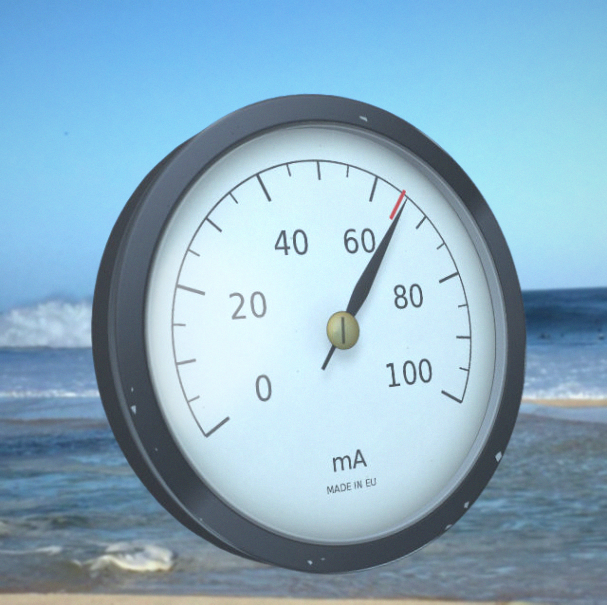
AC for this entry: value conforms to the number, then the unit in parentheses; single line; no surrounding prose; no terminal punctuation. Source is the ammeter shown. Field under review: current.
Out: 65 (mA)
